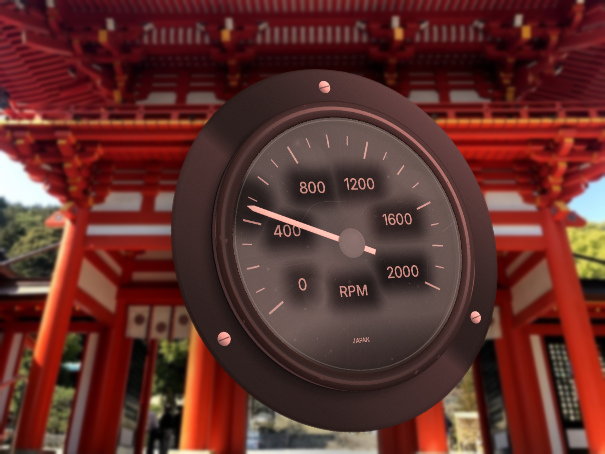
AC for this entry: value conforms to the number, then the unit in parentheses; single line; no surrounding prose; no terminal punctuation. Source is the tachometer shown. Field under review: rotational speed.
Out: 450 (rpm)
